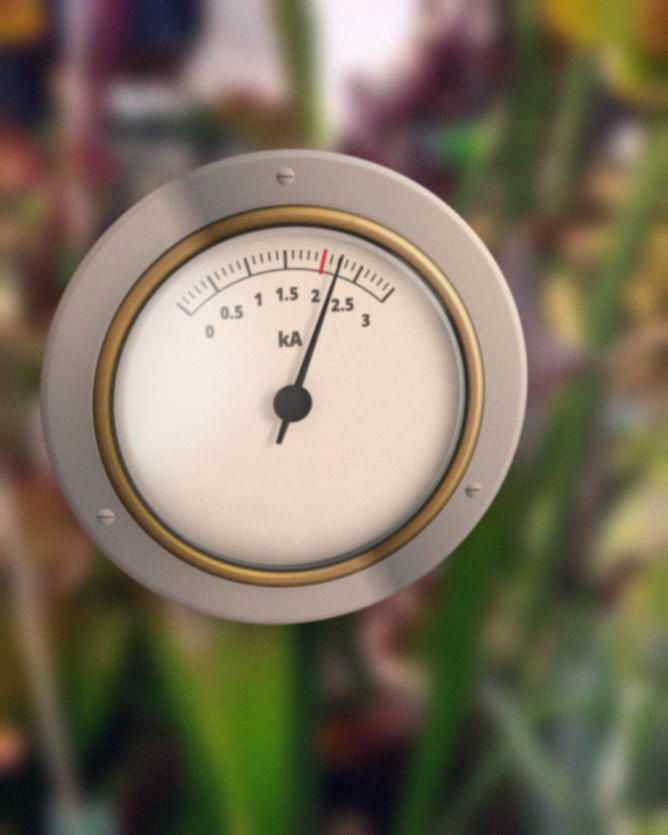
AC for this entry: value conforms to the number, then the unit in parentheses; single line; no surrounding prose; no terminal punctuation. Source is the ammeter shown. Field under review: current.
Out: 2.2 (kA)
